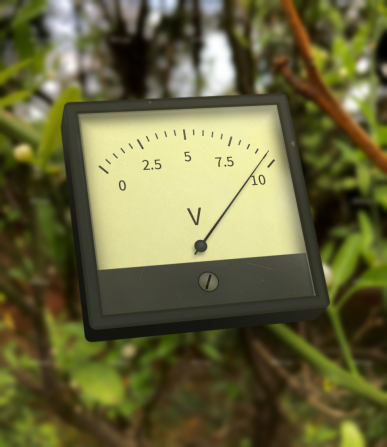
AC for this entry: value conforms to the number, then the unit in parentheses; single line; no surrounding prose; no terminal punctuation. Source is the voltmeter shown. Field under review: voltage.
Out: 9.5 (V)
